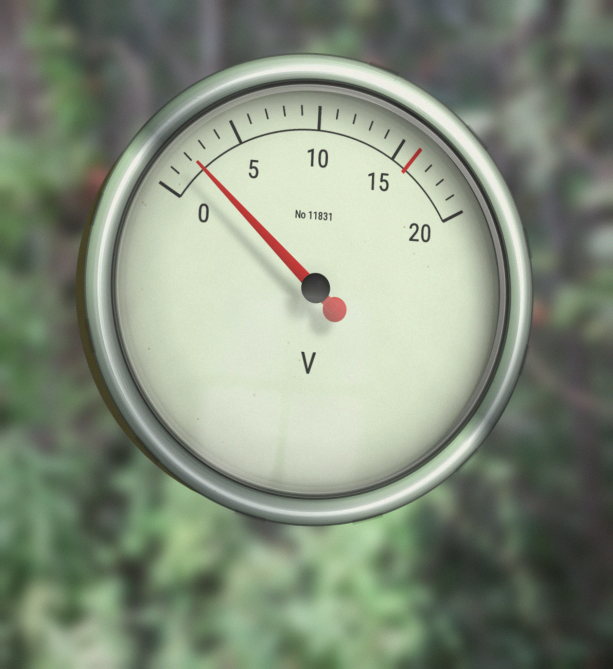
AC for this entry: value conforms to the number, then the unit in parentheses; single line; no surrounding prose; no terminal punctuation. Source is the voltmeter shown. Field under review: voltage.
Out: 2 (V)
